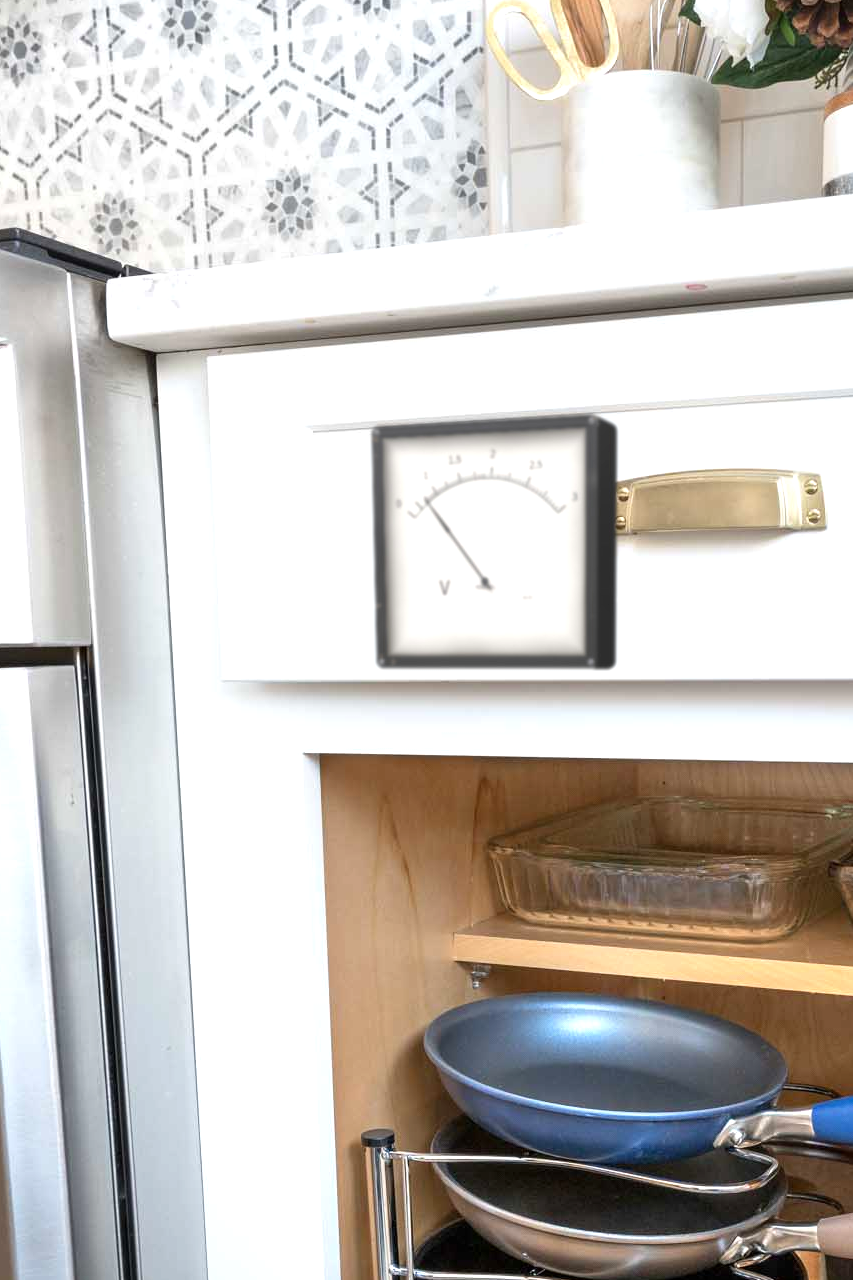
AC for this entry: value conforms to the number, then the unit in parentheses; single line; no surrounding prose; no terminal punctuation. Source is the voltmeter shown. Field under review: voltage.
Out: 0.75 (V)
